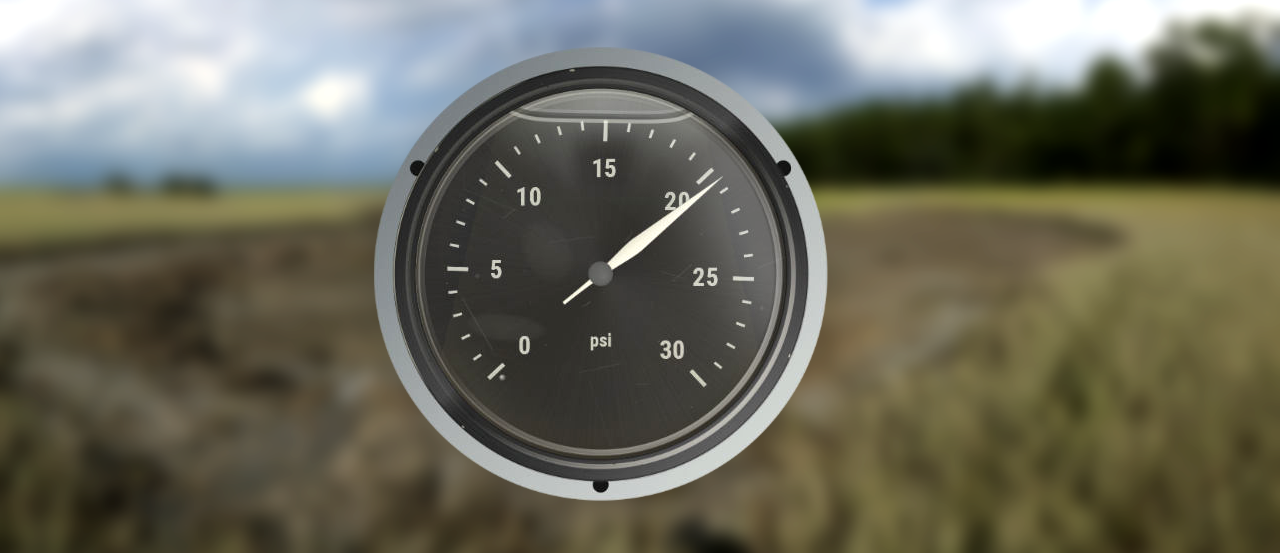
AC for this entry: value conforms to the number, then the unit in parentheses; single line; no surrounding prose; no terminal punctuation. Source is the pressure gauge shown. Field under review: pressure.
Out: 20.5 (psi)
